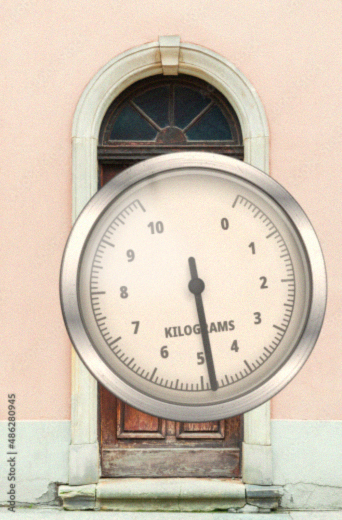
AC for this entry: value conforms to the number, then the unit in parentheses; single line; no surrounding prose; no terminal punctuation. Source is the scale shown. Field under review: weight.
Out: 4.8 (kg)
